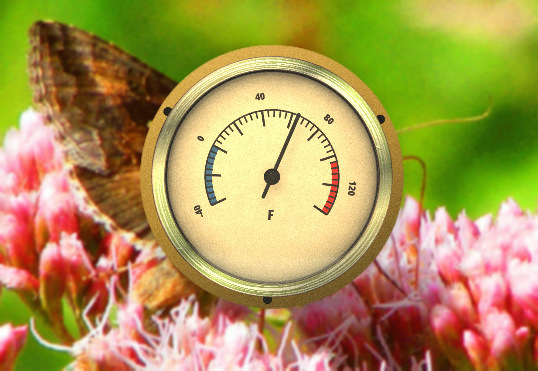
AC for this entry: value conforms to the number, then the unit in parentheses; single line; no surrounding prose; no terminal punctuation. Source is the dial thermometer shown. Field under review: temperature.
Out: 64 (°F)
